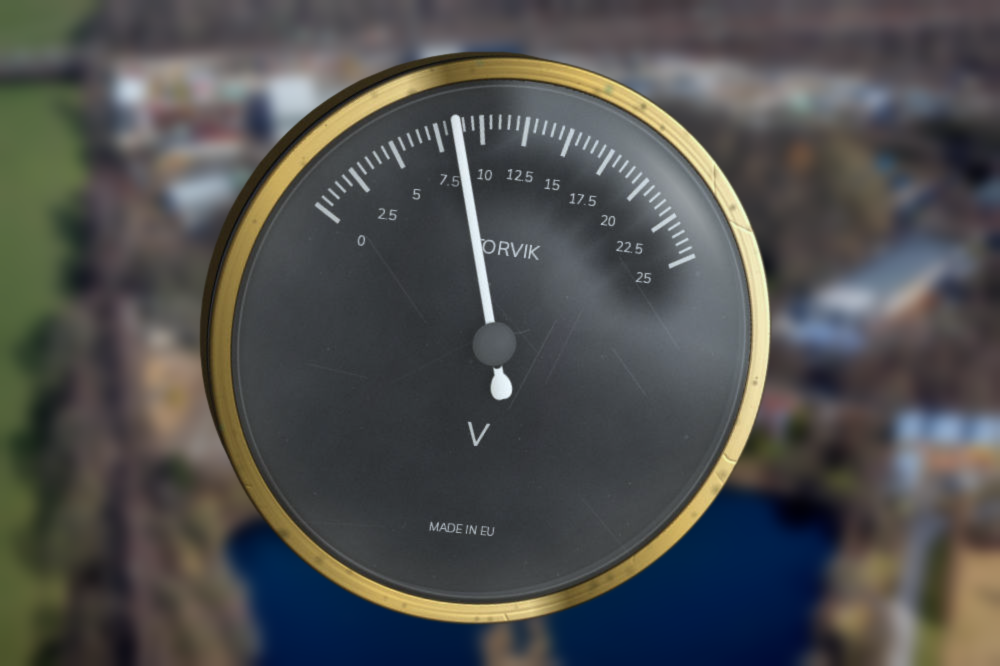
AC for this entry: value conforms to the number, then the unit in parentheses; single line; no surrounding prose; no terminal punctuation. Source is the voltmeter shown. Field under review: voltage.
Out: 8.5 (V)
